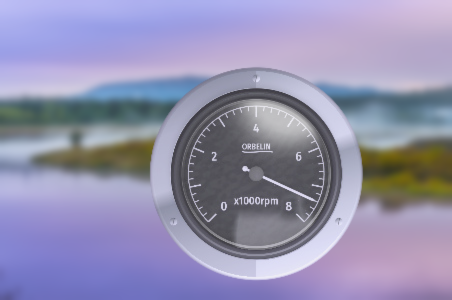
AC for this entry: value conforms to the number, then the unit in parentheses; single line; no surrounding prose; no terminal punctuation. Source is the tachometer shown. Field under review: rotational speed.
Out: 7400 (rpm)
